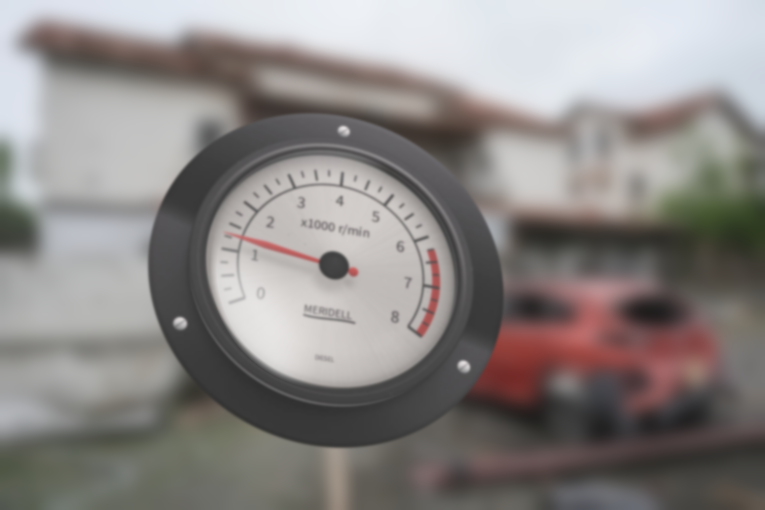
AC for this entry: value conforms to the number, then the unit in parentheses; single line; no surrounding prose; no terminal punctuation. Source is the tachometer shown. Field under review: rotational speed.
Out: 1250 (rpm)
